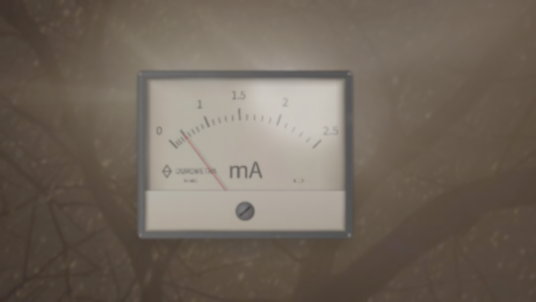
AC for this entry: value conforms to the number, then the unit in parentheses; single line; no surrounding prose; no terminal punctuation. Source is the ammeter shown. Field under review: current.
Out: 0.5 (mA)
